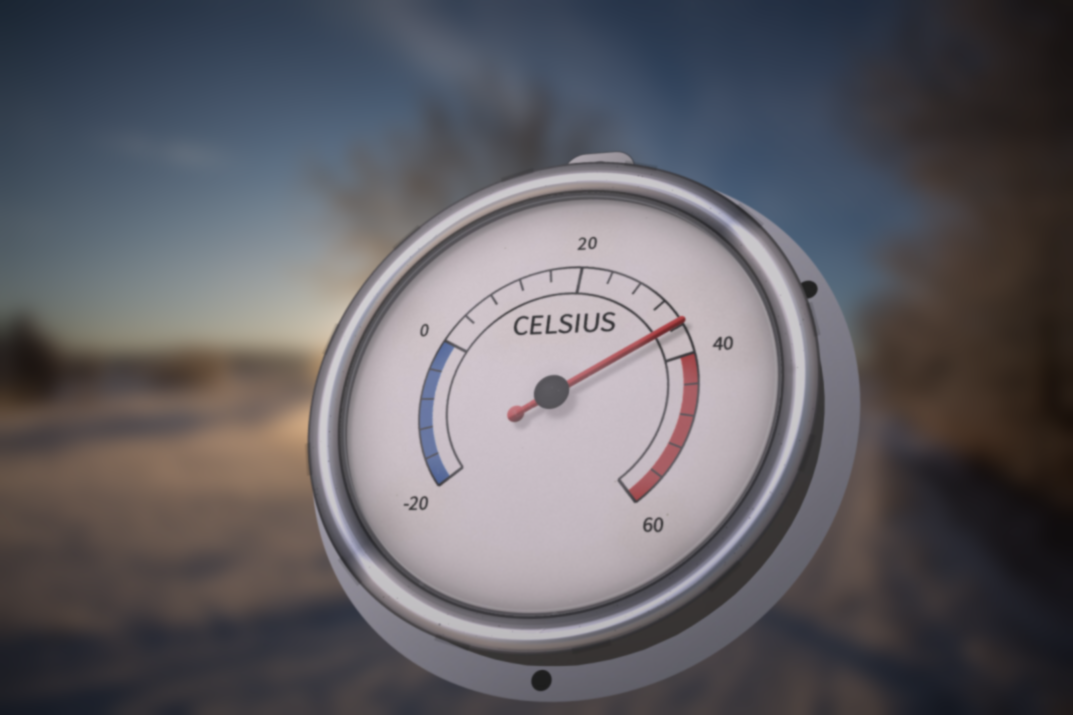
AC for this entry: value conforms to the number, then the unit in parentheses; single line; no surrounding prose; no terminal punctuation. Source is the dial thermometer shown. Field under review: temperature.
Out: 36 (°C)
